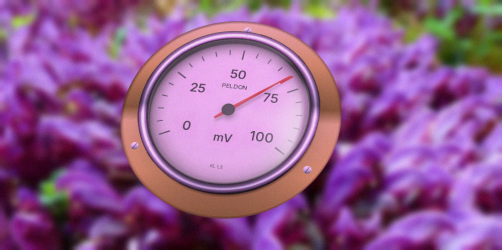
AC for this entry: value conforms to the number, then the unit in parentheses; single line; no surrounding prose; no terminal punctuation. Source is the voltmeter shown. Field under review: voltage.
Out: 70 (mV)
